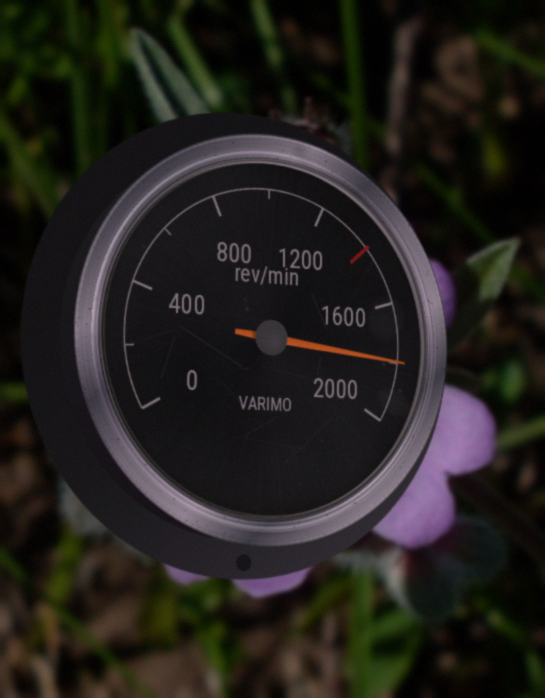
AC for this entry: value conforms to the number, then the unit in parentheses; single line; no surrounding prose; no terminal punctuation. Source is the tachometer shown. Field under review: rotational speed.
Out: 1800 (rpm)
